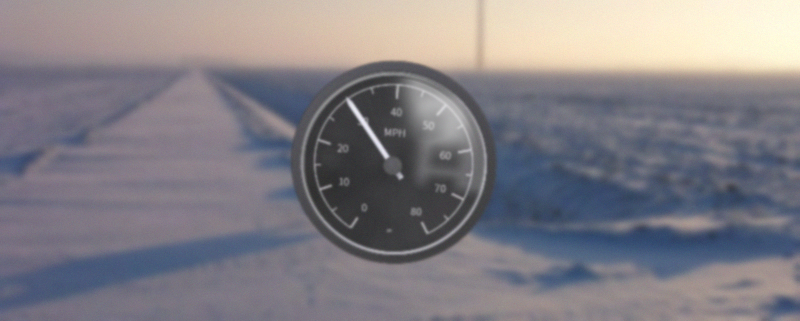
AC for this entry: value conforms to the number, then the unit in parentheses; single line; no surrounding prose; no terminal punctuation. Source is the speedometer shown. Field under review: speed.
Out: 30 (mph)
